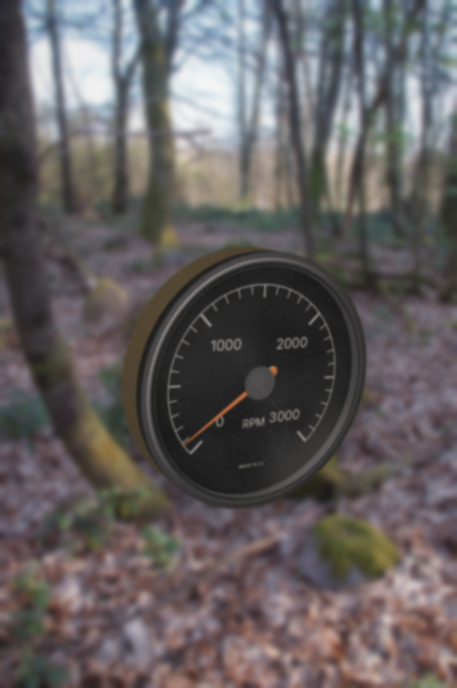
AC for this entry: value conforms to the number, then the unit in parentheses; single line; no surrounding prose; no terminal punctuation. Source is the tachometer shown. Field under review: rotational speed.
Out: 100 (rpm)
